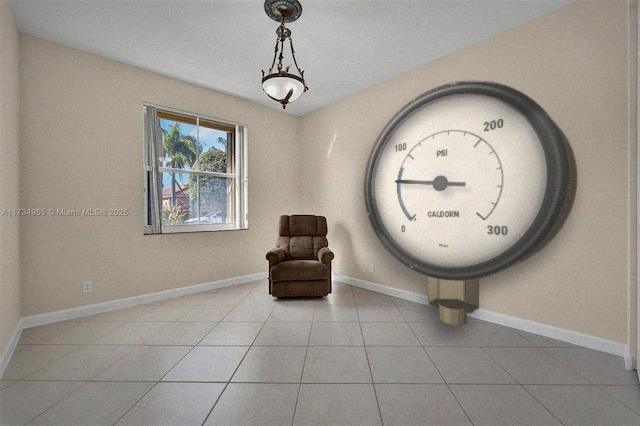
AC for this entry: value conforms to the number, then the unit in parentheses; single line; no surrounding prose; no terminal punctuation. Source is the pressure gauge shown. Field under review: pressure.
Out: 60 (psi)
